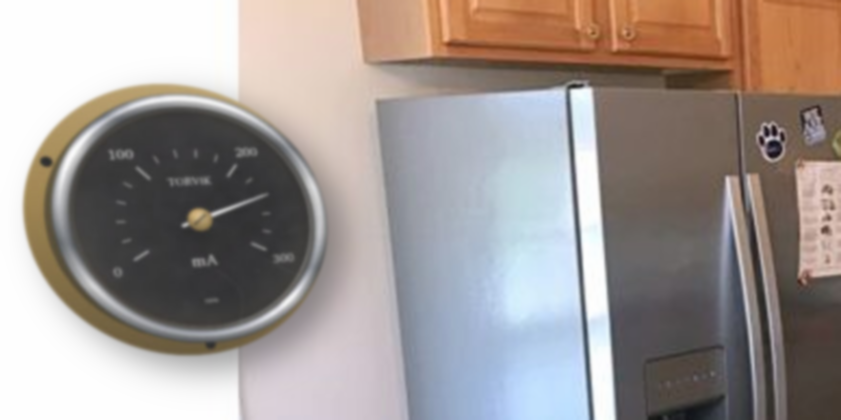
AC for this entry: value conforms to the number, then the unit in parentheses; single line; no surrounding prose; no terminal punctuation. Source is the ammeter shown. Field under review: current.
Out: 240 (mA)
